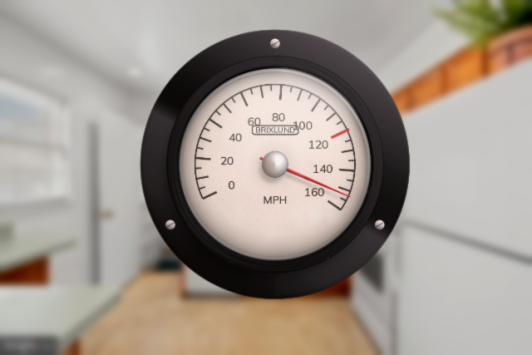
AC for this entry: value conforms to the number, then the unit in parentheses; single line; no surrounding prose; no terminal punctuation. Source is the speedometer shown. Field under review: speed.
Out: 152.5 (mph)
